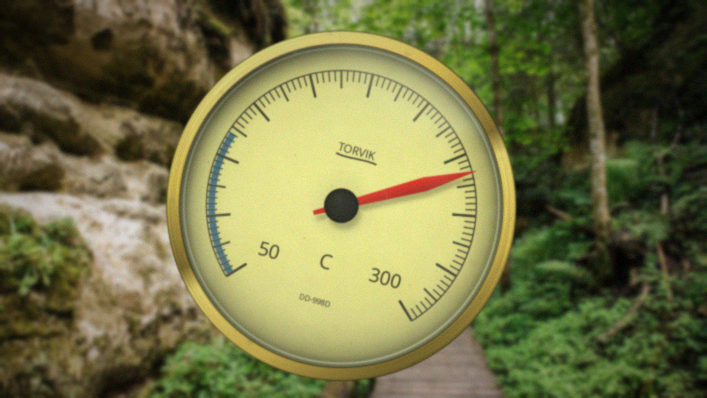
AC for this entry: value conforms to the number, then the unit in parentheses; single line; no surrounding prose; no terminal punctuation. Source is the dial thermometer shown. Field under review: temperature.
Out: 232.5 (°C)
